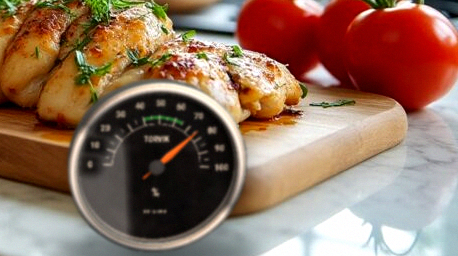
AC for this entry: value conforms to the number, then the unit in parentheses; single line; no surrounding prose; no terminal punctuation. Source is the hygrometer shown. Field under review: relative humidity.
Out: 75 (%)
